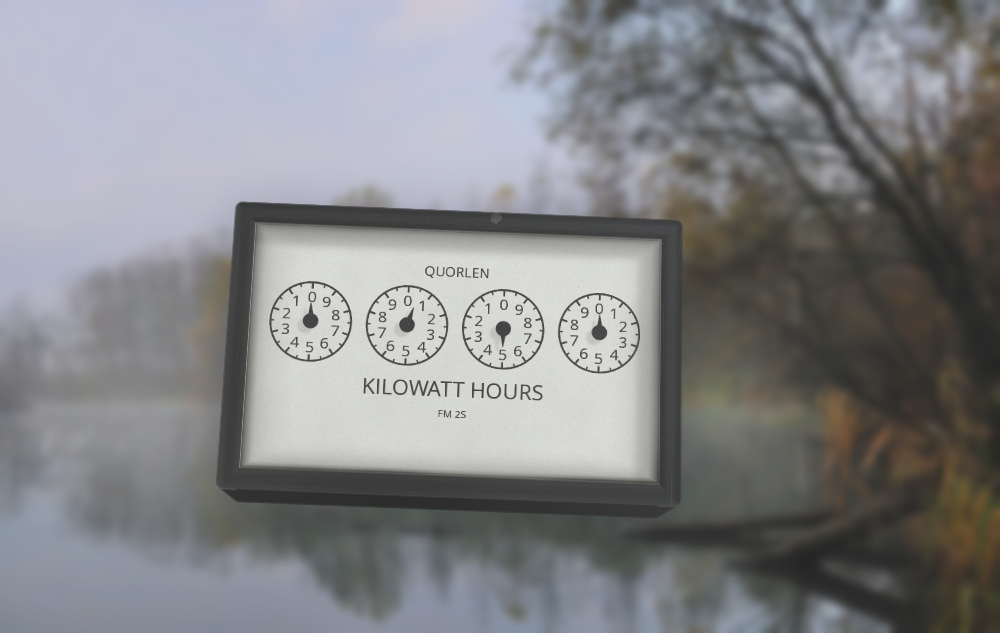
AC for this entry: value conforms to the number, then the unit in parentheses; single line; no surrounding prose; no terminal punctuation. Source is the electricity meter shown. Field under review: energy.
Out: 50 (kWh)
